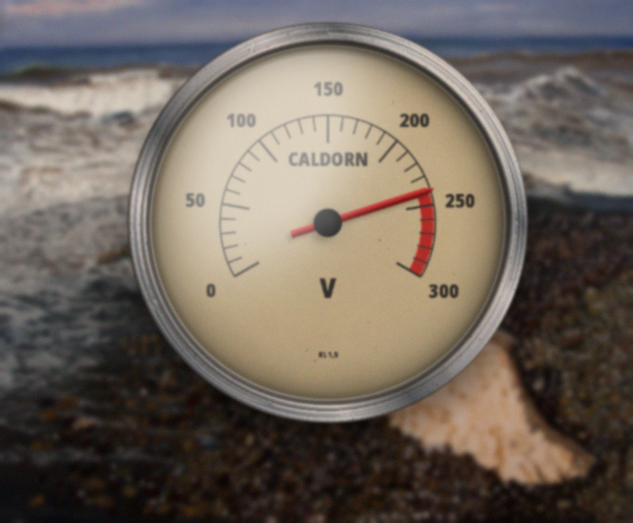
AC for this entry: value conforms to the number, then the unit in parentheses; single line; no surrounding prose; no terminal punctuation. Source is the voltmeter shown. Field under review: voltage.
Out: 240 (V)
